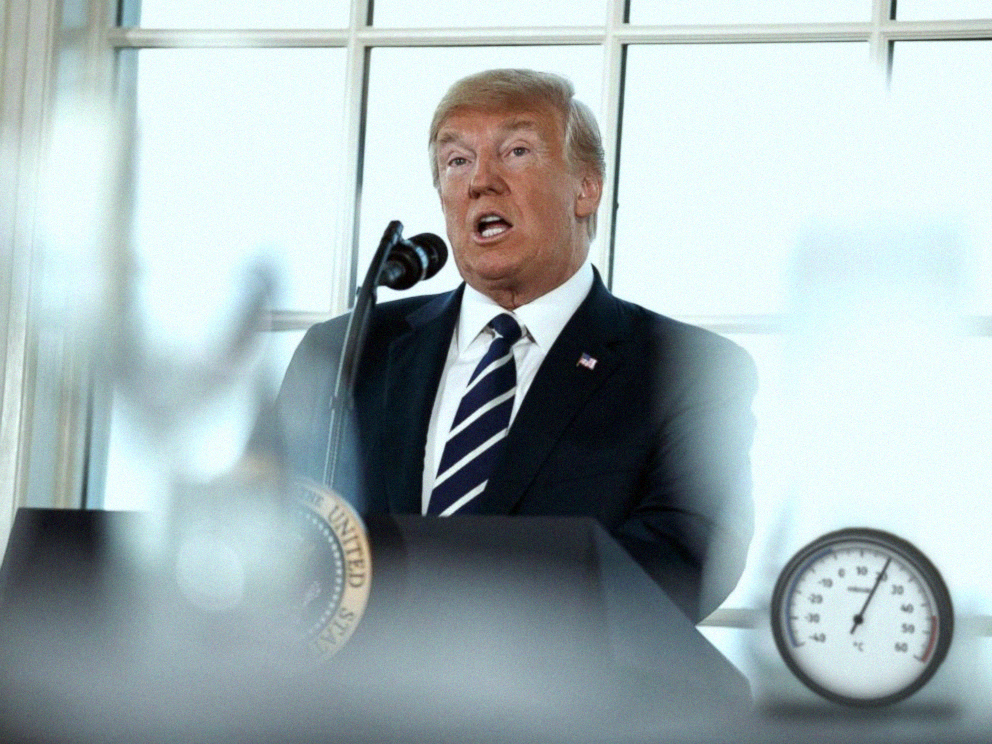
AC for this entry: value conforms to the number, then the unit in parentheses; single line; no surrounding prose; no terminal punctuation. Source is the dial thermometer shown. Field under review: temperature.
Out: 20 (°C)
